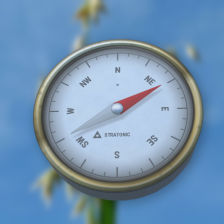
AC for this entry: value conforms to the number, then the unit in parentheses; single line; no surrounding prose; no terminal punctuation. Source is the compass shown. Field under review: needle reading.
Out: 60 (°)
